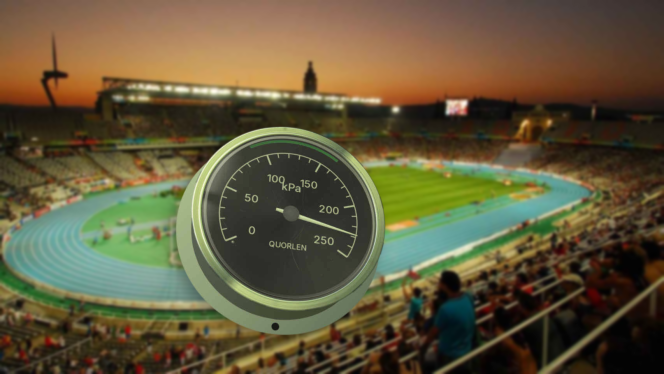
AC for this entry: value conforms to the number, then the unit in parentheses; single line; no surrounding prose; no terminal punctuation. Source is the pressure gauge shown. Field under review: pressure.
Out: 230 (kPa)
